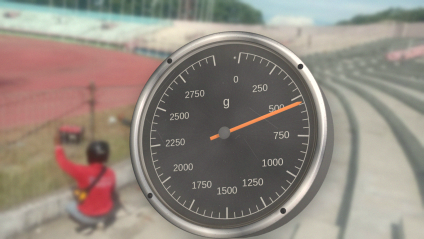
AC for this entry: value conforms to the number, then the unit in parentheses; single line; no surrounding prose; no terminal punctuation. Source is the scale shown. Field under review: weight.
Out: 550 (g)
